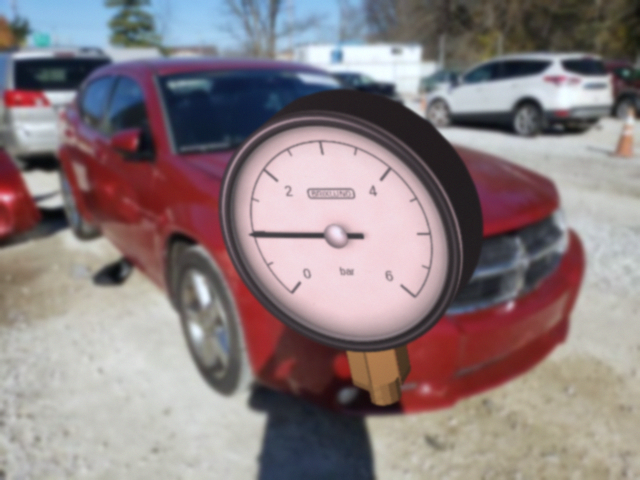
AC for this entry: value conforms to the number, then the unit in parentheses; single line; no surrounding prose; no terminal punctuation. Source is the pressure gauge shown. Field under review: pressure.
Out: 1 (bar)
